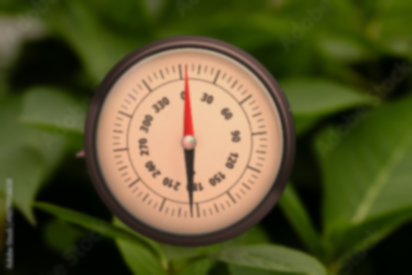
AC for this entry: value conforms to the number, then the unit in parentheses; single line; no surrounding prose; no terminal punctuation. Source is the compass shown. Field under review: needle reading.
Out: 5 (°)
